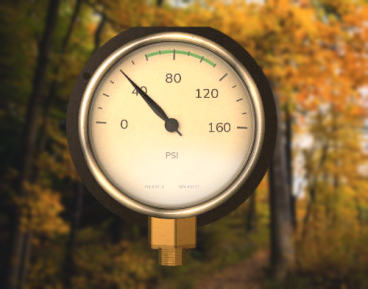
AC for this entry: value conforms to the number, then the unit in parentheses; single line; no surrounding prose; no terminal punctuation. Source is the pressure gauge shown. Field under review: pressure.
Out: 40 (psi)
